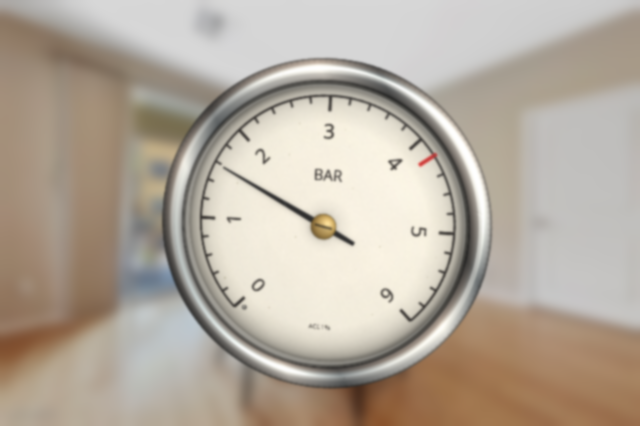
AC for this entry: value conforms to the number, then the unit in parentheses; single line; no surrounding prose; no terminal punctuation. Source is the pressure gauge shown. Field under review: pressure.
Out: 1.6 (bar)
